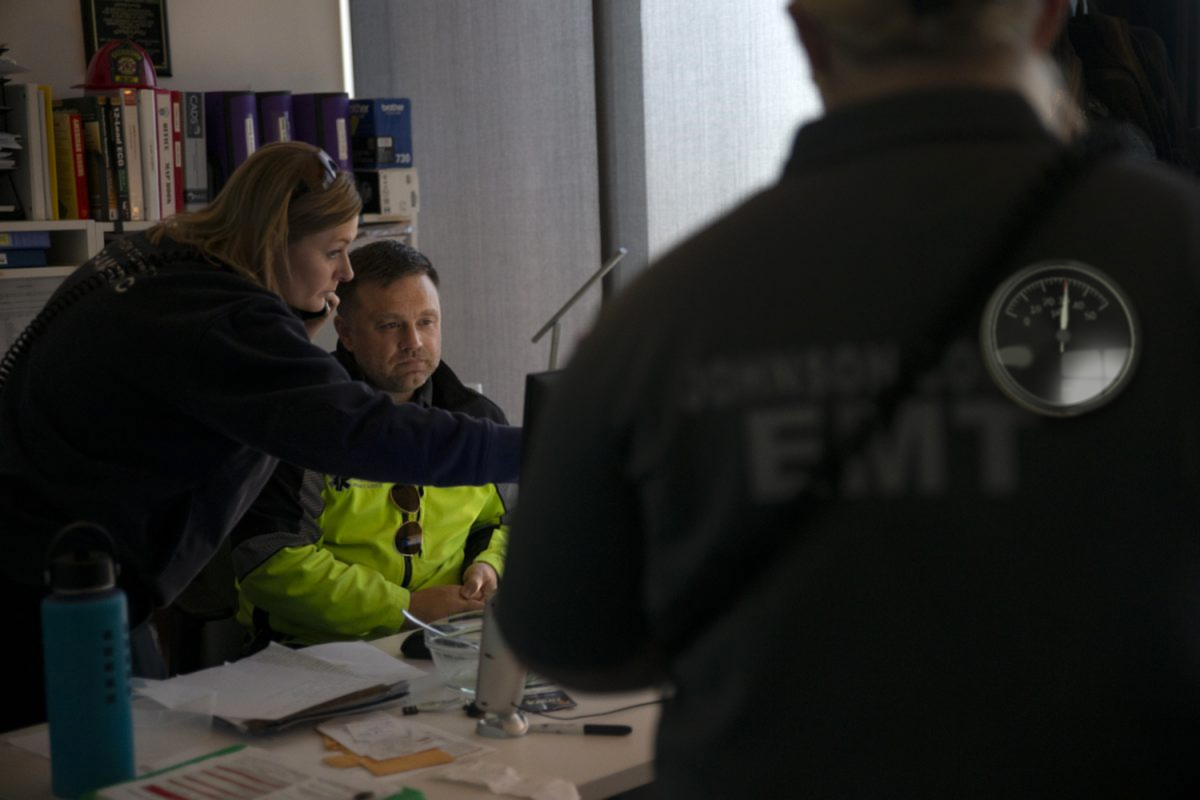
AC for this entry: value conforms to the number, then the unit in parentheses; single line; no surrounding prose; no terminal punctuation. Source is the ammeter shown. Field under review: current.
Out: 30 (µA)
